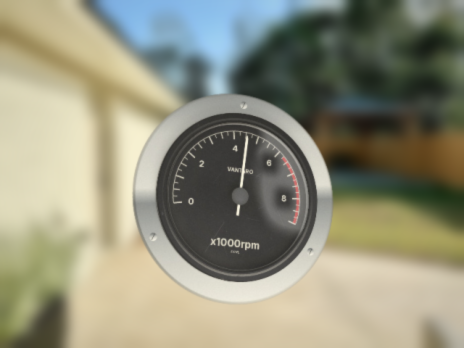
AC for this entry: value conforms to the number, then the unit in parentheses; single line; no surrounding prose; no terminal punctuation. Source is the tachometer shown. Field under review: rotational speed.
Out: 4500 (rpm)
